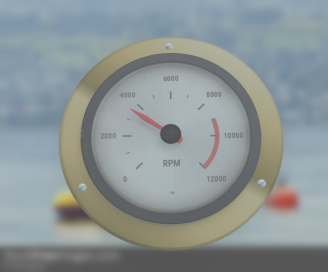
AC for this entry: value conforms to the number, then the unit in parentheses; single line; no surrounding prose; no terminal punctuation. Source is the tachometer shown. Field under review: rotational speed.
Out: 3500 (rpm)
